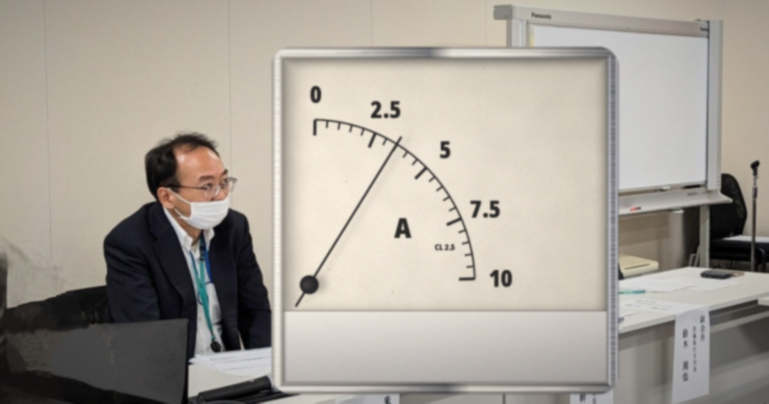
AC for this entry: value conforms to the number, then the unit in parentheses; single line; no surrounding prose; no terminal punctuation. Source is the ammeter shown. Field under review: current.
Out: 3.5 (A)
